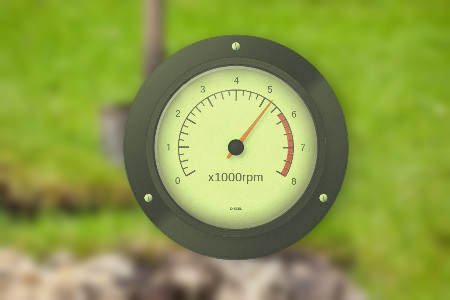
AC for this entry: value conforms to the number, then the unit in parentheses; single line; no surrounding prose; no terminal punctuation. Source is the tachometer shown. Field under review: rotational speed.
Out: 5250 (rpm)
